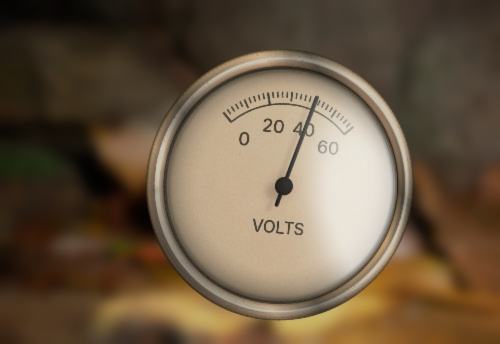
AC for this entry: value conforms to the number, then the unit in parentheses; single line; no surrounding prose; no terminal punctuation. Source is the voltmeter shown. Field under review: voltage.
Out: 40 (V)
